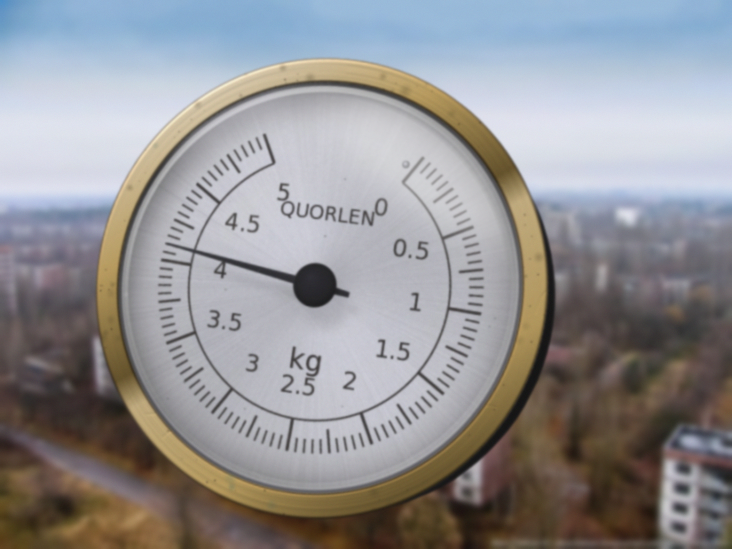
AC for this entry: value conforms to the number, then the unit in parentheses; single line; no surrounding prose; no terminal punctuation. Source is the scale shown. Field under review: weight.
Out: 4.1 (kg)
